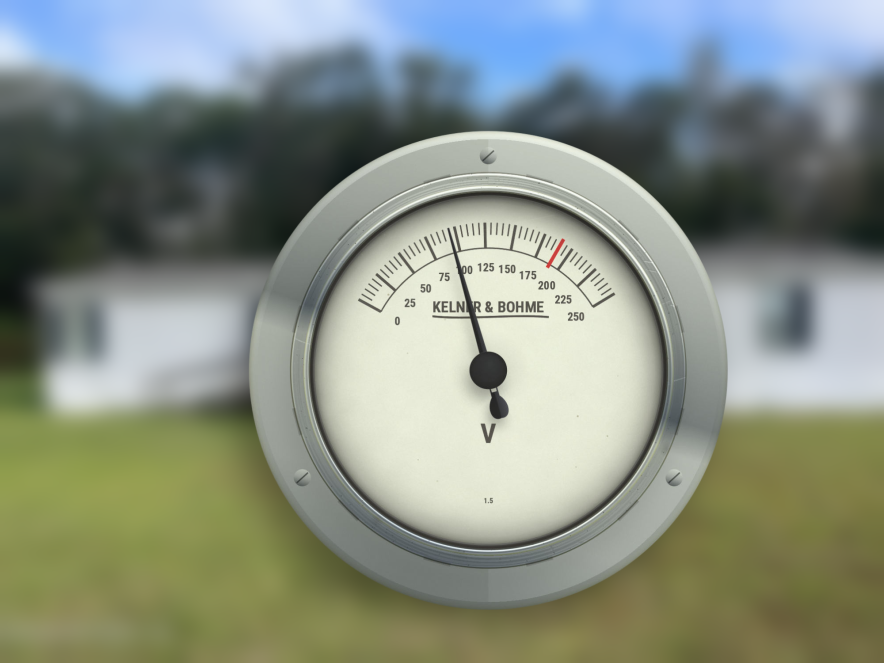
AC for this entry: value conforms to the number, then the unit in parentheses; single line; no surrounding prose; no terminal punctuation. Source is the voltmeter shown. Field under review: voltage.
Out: 95 (V)
